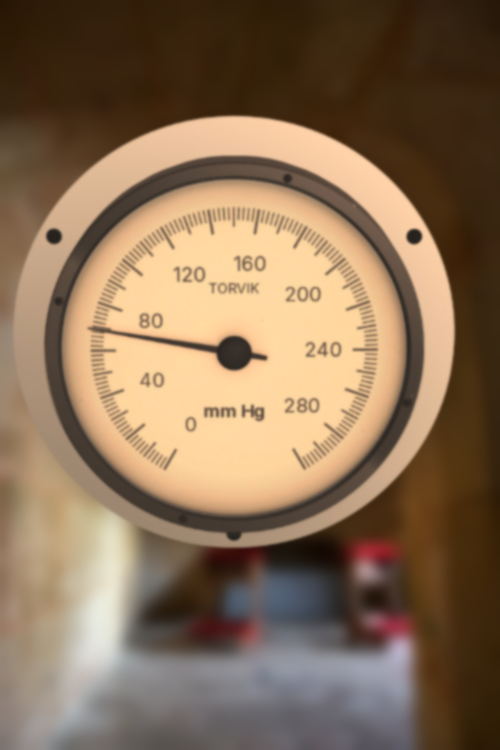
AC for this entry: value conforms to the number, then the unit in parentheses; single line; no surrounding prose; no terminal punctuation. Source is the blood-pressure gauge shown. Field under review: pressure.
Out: 70 (mmHg)
